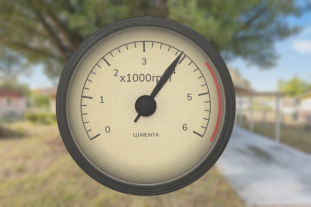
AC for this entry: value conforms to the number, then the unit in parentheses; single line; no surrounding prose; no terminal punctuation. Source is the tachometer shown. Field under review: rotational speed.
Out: 3900 (rpm)
